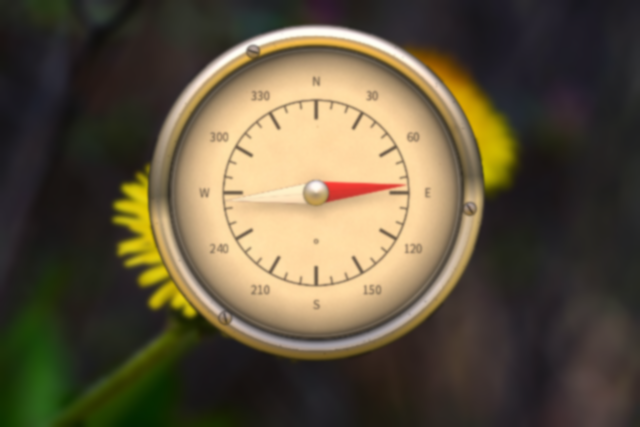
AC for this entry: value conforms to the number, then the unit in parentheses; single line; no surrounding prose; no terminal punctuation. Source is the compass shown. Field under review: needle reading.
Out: 85 (°)
